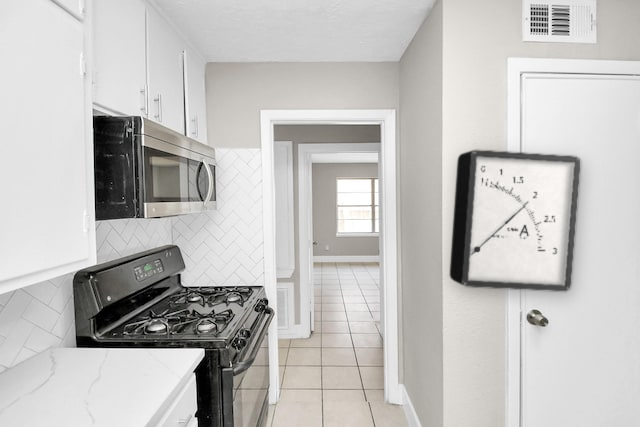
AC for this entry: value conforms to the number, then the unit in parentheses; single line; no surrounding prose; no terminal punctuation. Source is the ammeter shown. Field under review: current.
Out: 2 (A)
